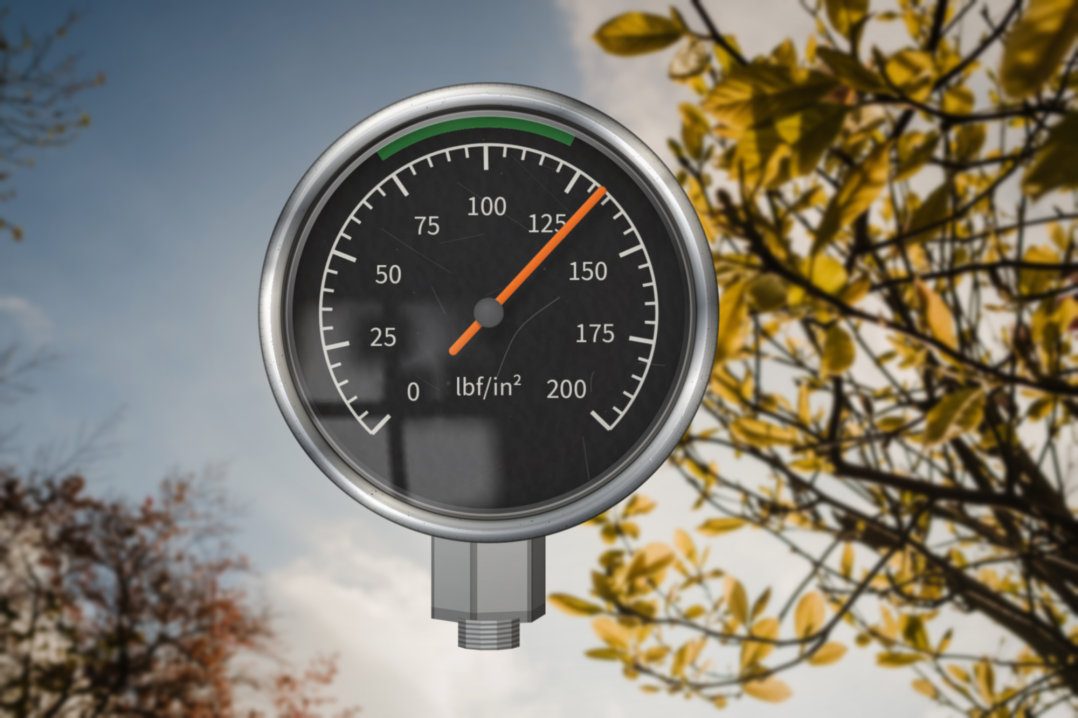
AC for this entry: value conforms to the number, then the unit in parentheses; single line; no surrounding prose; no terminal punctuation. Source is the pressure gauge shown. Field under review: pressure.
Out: 132.5 (psi)
